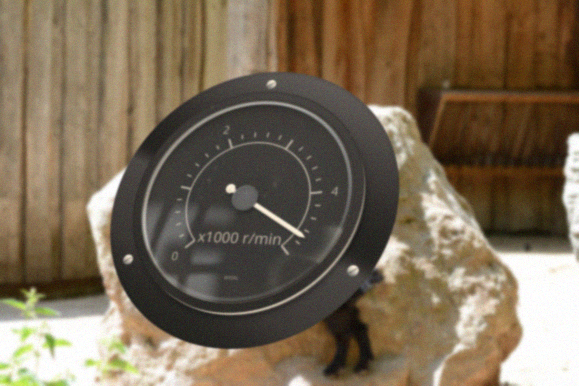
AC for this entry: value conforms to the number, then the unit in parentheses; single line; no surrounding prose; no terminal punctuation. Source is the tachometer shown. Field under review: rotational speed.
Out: 4700 (rpm)
